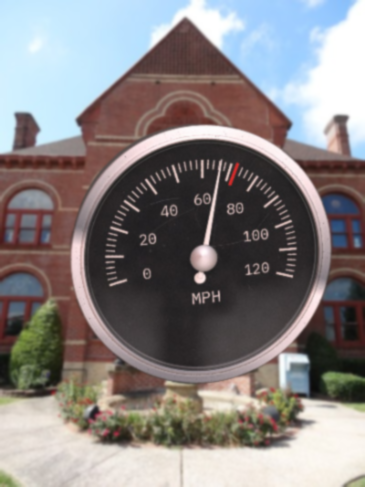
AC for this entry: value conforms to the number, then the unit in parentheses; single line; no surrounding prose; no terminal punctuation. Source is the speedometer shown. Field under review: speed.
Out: 66 (mph)
